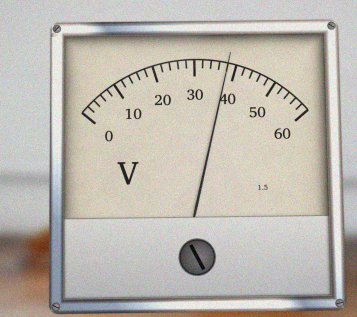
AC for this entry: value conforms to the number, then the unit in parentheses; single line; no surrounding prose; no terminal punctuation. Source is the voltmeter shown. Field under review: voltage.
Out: 38 (V)
